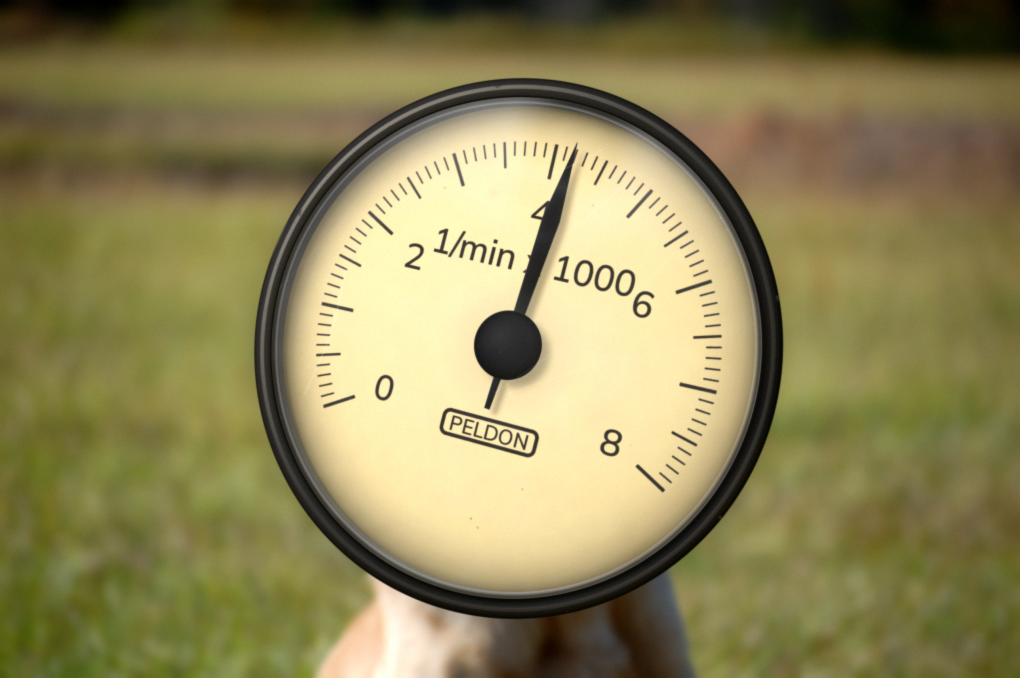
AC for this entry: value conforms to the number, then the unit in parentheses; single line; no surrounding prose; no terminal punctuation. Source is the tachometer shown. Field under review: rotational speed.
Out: 4200 (rpm)
